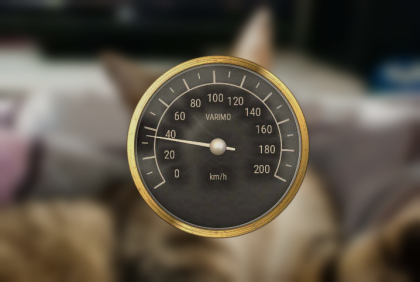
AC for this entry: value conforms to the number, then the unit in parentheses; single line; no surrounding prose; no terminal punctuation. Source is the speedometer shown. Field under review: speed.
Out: 35 (km/h)
